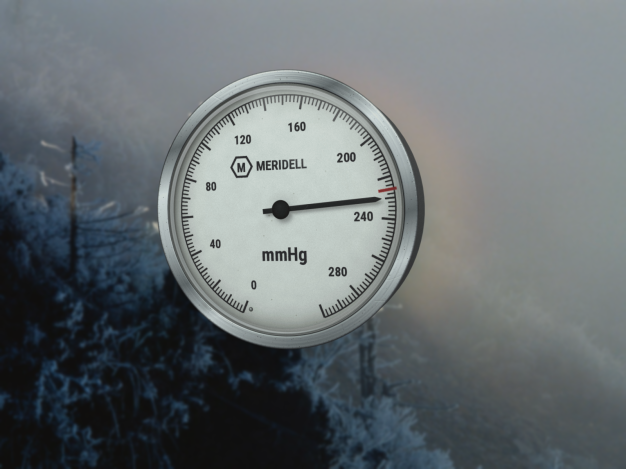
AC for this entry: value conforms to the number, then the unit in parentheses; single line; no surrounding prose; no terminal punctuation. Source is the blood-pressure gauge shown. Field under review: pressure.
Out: 230 (mmHg)
